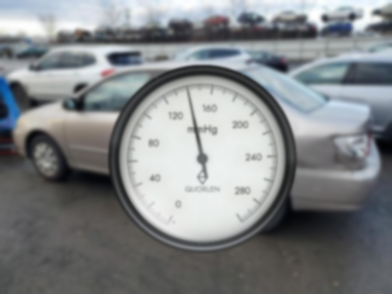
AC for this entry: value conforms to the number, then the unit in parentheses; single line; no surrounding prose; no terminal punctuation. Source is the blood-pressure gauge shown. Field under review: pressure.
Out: 140 (mmHg)
